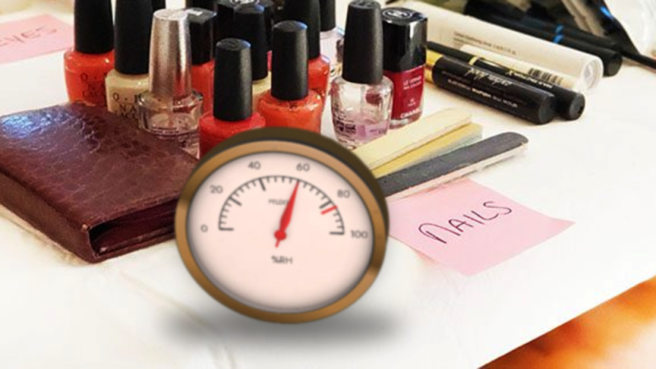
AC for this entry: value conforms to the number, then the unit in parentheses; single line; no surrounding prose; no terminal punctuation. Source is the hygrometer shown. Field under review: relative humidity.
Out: 60 (%)
